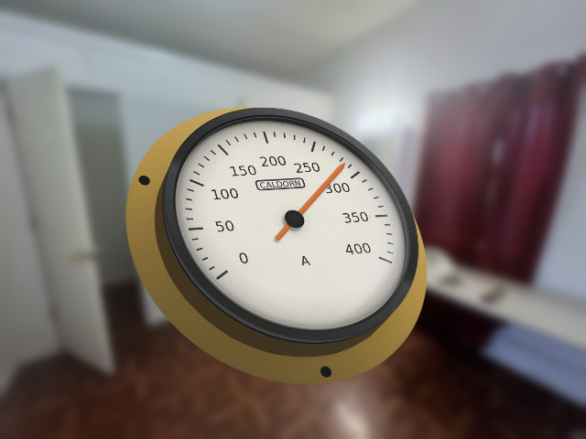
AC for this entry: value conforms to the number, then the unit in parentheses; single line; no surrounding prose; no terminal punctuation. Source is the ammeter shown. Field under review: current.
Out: 285 (A)
